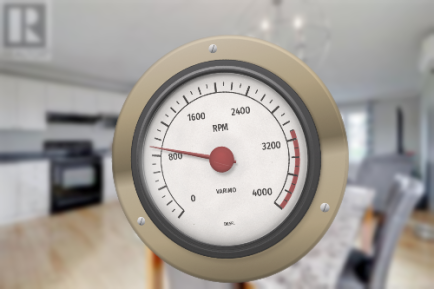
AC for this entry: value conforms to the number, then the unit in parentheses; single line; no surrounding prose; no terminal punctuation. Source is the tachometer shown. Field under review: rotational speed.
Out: 900 (rpm)
